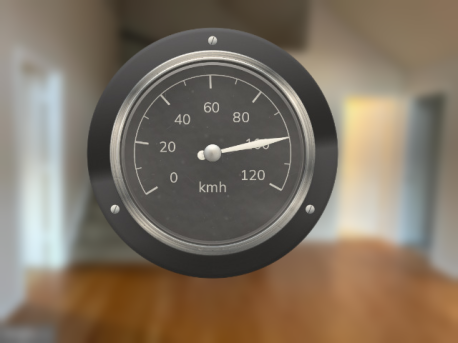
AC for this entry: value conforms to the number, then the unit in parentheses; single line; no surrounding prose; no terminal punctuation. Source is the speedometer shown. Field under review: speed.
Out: 100 (km/h)
